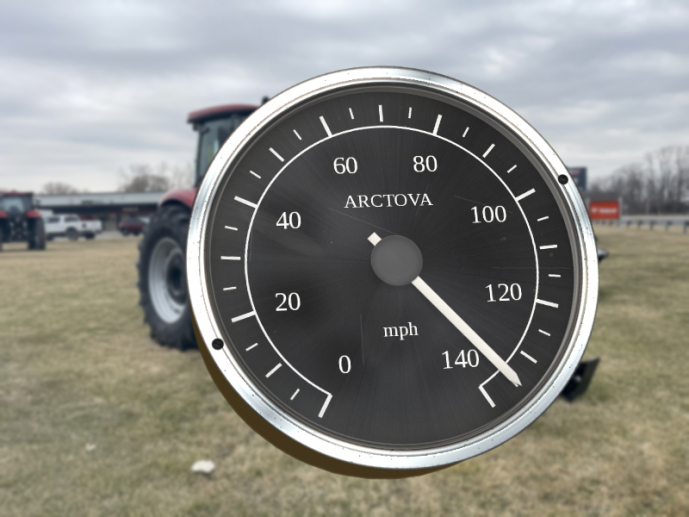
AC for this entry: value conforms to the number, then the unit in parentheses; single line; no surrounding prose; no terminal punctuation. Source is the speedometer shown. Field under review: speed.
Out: 135 (mph)
